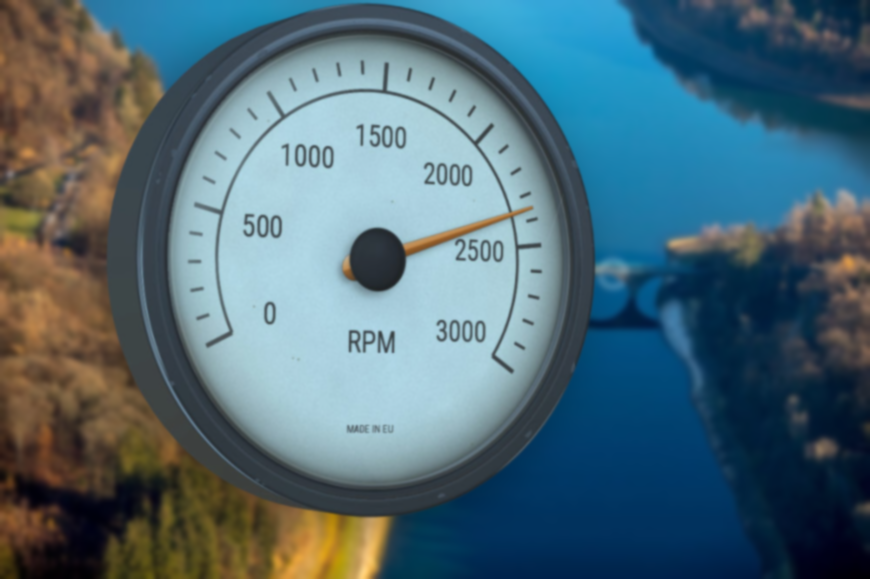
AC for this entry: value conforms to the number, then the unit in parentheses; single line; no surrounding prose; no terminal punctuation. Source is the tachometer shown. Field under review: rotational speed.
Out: 2350 (rpm)
